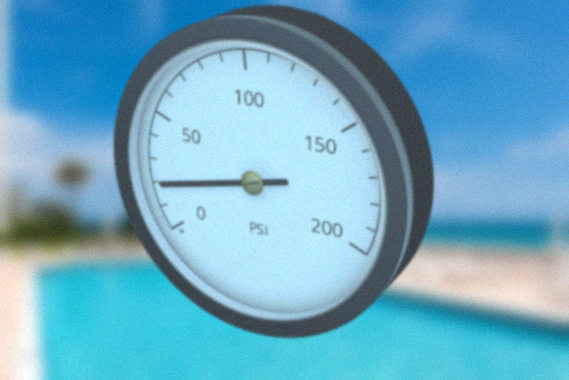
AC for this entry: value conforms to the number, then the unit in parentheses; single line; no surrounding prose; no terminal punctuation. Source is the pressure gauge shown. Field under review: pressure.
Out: 20 (psi)
